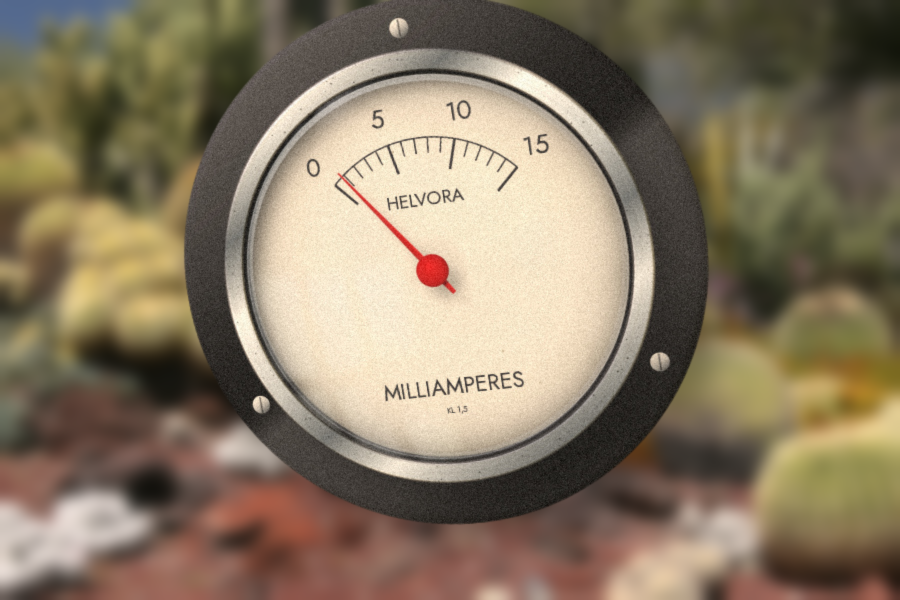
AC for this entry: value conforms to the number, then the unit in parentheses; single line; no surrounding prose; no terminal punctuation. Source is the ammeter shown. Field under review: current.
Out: 1 (mA)
